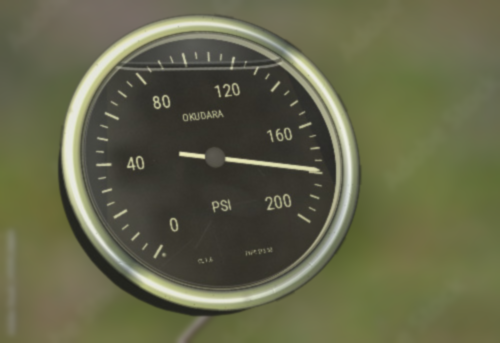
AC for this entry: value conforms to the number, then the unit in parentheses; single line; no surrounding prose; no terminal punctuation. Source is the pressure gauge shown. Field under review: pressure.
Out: 180 (psi)
